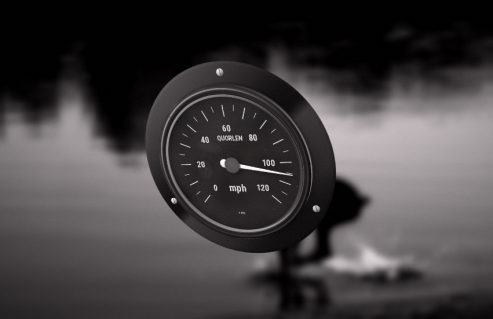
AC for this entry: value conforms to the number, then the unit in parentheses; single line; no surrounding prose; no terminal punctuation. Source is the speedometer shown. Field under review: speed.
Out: 105 (mph)
